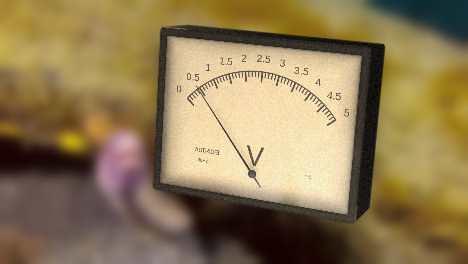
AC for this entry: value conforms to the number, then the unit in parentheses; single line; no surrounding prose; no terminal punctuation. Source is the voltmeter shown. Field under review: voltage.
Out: 0.5 (V)
